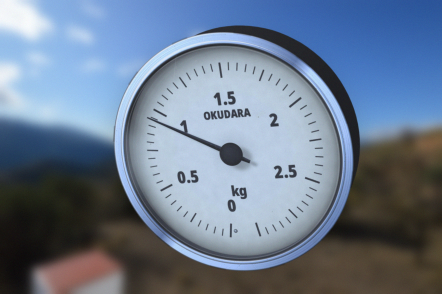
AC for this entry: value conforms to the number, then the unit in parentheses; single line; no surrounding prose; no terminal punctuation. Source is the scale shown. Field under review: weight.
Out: 0.95 (kg)
